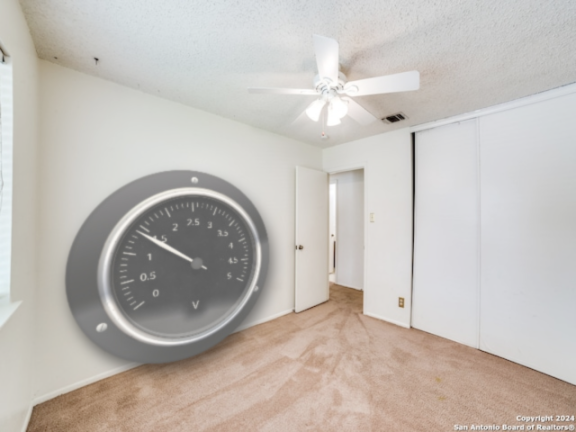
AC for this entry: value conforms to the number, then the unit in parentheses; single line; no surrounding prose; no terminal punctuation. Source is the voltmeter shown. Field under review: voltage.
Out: 1.4 (V)
